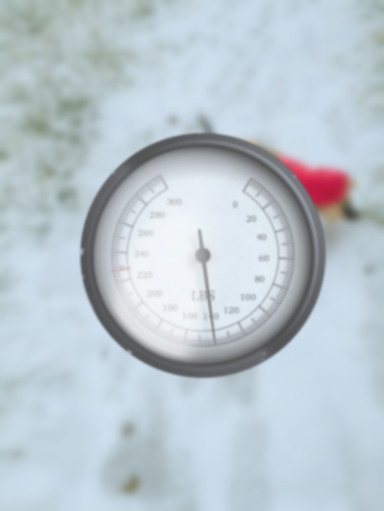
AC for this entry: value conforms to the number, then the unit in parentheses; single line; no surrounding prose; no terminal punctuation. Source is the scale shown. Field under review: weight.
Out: 140 (lb)
